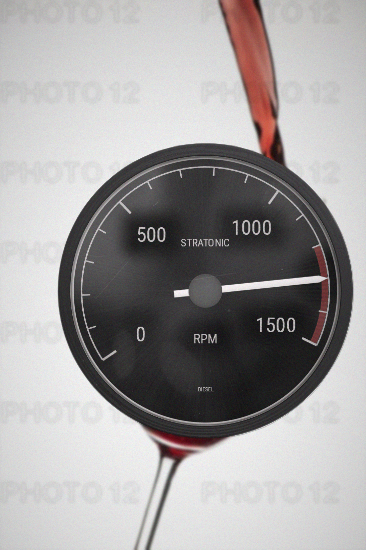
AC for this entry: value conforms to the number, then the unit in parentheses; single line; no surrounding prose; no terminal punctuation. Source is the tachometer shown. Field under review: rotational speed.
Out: 1300 (rpm)
